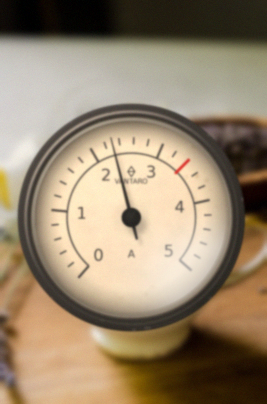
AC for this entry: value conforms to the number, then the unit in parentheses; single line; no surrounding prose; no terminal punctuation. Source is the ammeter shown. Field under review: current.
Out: 2.3 (A)
